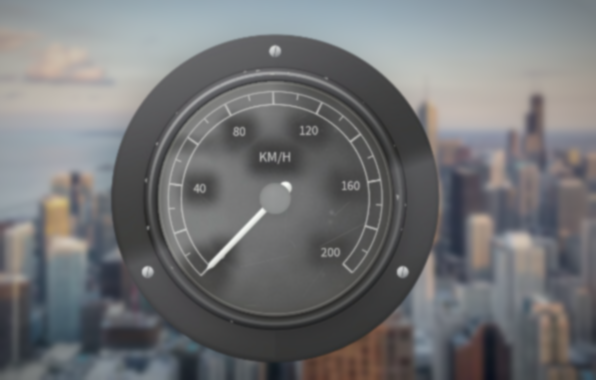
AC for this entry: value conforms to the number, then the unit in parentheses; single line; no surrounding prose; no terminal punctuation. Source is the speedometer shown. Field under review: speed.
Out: 0 (km/h)
